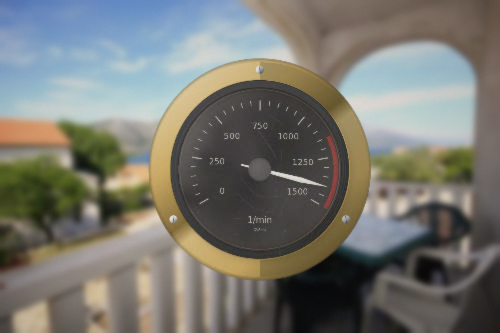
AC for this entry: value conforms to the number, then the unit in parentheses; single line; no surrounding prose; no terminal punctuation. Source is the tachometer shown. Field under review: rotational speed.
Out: 1400 (rpm)
